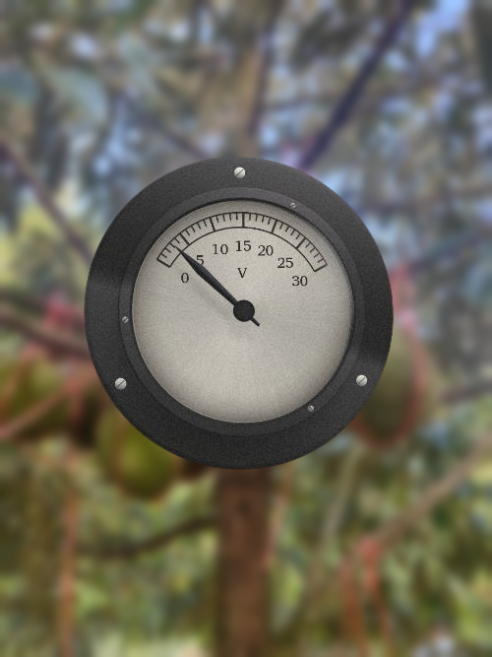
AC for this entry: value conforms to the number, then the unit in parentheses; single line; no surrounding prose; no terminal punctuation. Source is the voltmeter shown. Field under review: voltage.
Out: 3 (V)
